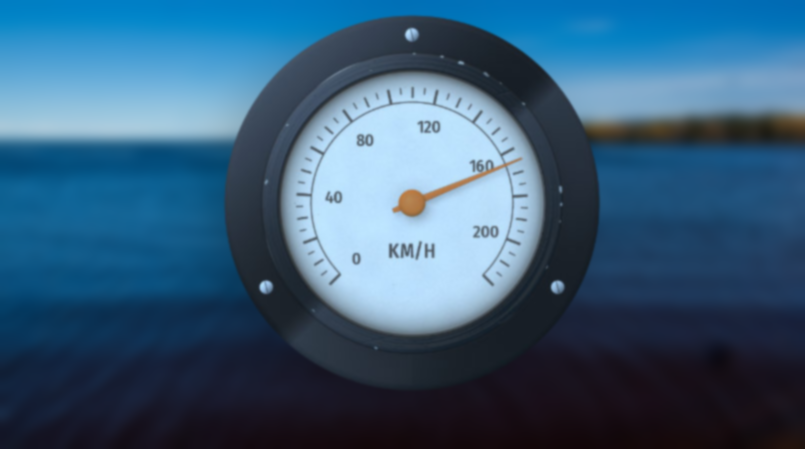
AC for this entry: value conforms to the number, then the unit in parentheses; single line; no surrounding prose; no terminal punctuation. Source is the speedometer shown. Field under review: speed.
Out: 165 (km/h)
